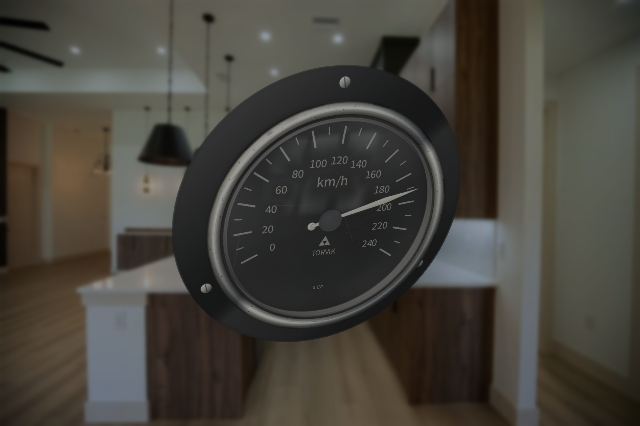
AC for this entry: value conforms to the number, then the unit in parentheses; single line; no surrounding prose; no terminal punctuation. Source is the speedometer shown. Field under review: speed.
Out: 190 (km/h)
